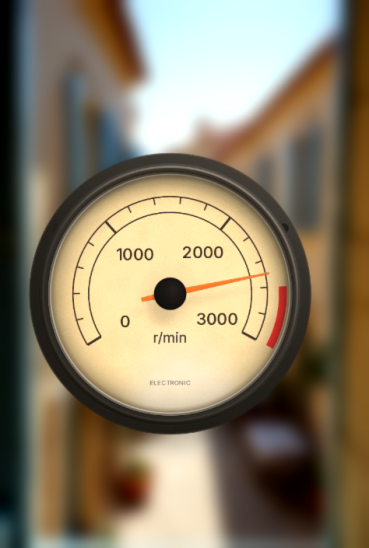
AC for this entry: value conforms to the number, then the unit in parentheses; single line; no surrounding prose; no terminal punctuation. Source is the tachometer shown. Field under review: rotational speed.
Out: 2500 (rpm)
